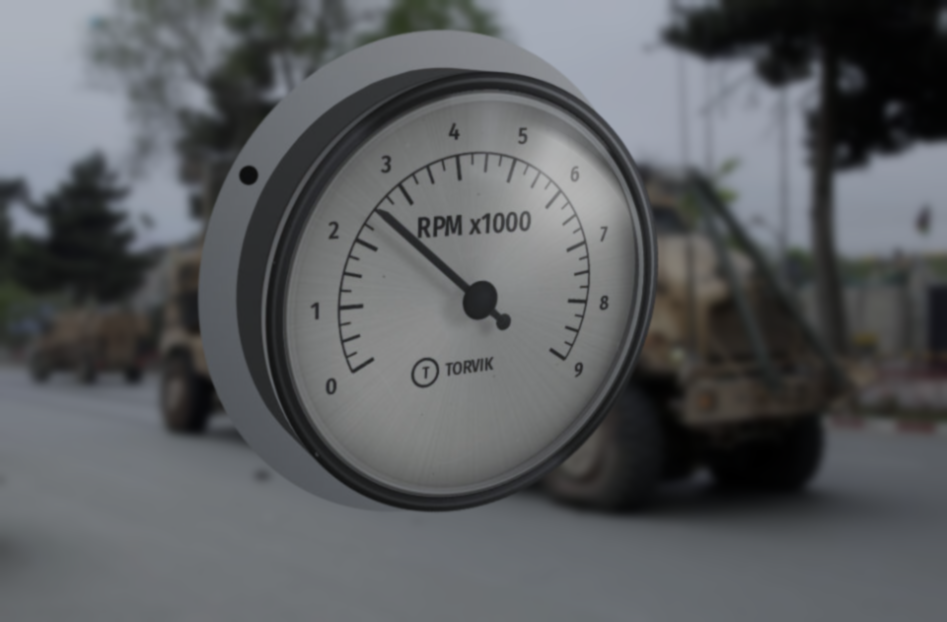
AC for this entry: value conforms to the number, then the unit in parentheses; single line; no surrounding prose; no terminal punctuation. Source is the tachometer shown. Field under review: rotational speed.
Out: 2500 (rpm)
